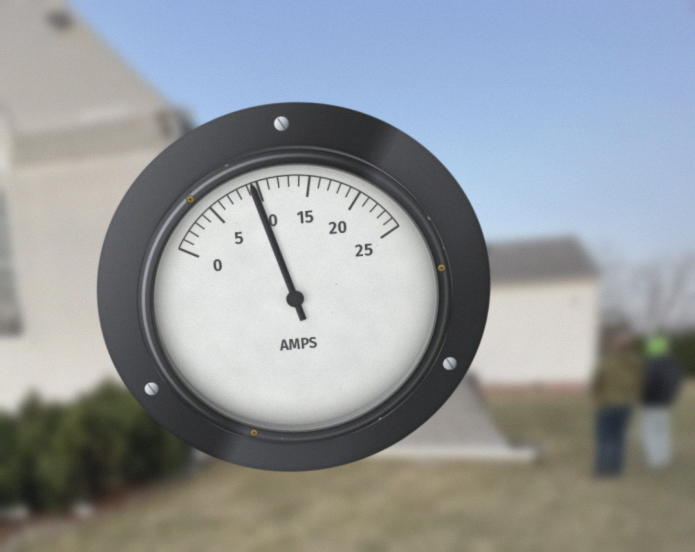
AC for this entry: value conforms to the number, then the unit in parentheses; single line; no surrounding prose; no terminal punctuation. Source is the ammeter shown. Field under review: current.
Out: 9.5 (A)
